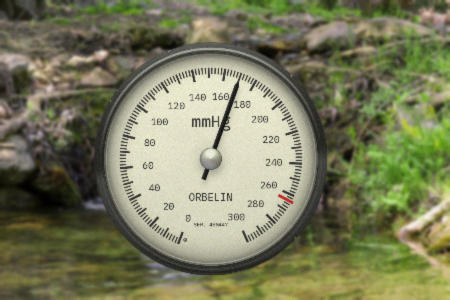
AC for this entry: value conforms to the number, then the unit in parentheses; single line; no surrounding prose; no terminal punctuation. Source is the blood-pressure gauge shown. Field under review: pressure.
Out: 170 (mmHg)
